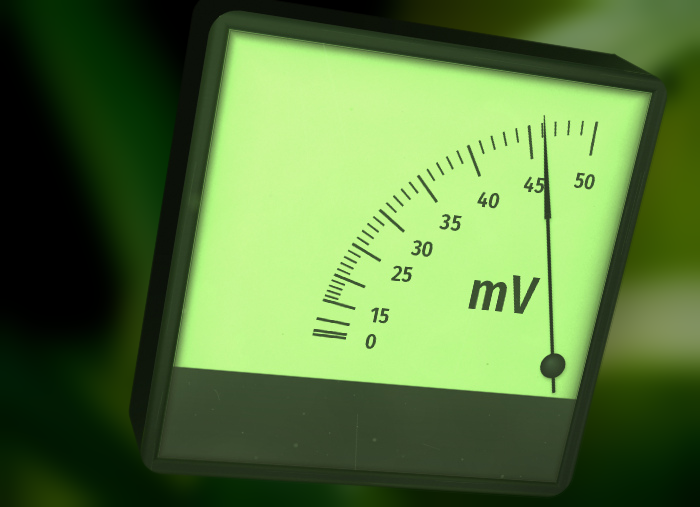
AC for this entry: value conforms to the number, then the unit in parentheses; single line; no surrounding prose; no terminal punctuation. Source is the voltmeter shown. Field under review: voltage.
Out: 46 (mV)
